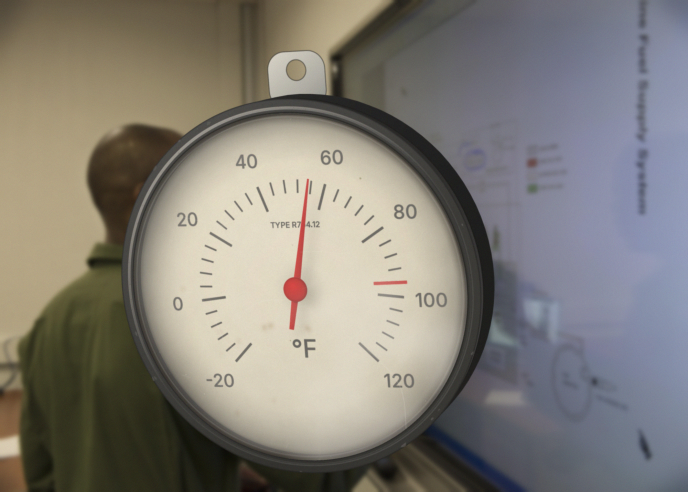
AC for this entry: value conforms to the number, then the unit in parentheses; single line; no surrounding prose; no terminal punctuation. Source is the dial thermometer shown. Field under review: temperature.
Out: 56 (°F)
